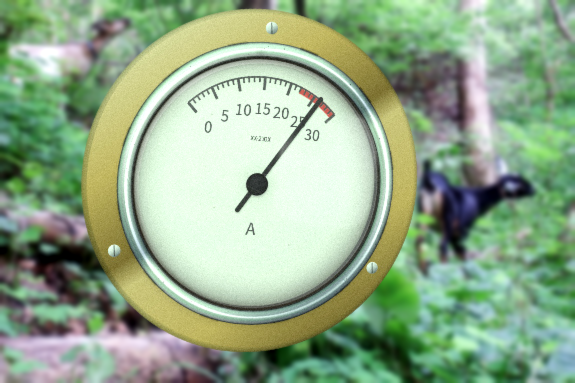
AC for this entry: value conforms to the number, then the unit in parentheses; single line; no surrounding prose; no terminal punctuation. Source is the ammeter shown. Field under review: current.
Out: 26 (A)
